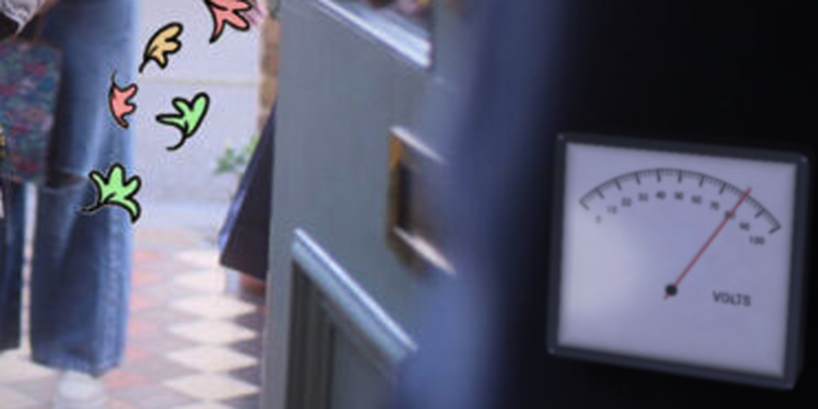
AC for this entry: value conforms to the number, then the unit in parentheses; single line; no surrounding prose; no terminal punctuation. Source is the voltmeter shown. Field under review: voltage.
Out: 80 (V)
